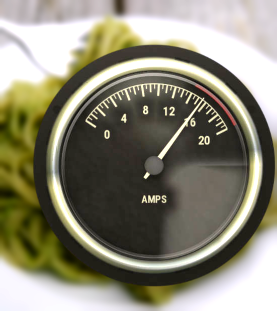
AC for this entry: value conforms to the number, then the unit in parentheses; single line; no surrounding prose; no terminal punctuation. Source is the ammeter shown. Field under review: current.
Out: 15.5 (A)
